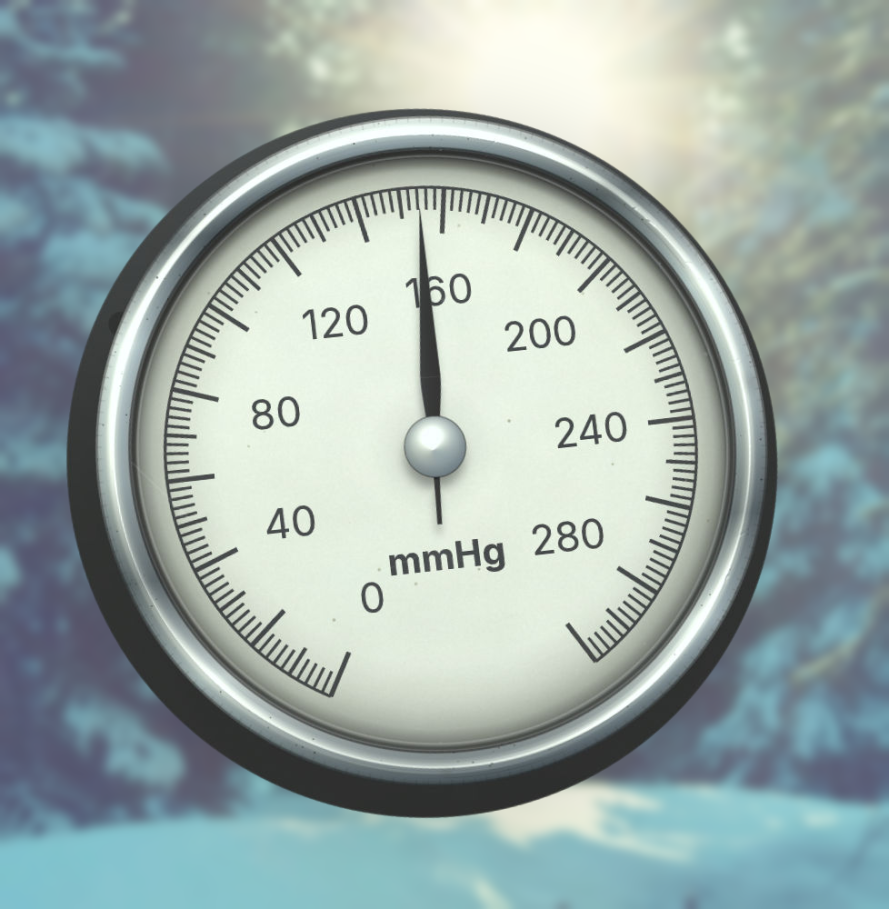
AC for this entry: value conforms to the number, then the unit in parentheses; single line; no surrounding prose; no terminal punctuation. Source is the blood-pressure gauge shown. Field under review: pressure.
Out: 154 (mmHg)
